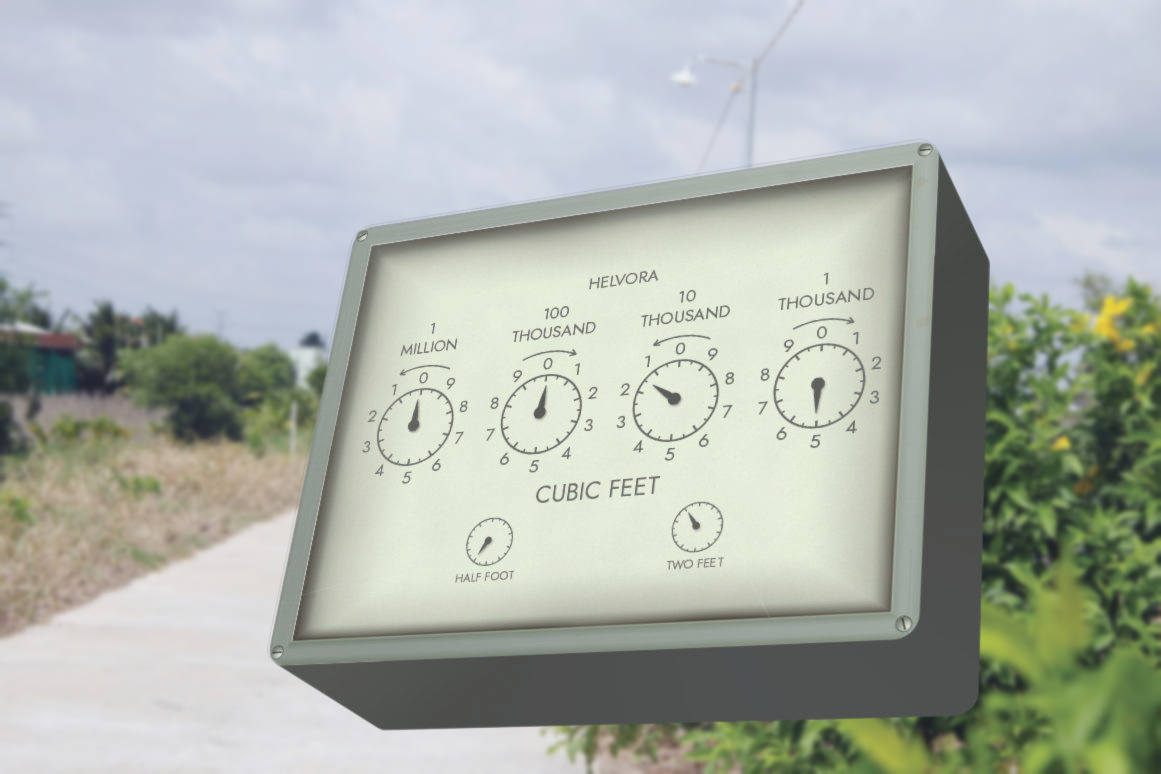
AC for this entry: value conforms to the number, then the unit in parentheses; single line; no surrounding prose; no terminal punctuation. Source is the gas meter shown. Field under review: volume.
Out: 1500 (ft³)
